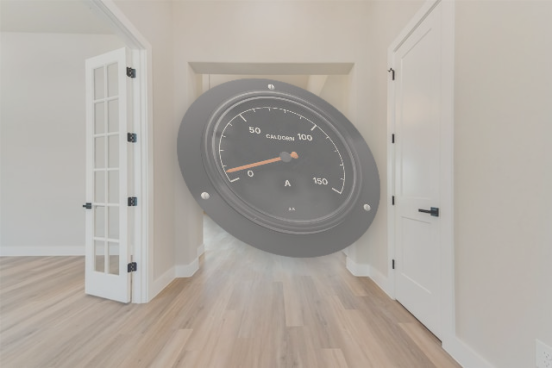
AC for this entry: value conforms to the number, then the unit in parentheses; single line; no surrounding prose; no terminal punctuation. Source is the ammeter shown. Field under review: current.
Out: 5 (A)
